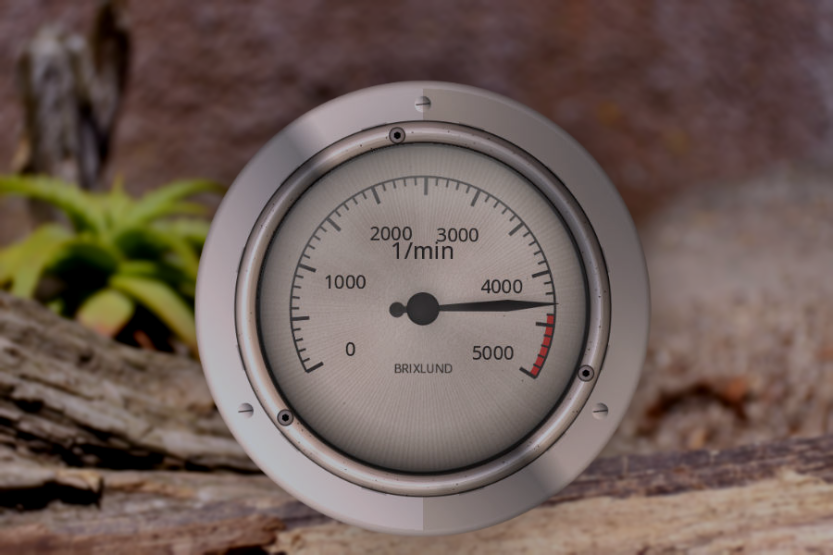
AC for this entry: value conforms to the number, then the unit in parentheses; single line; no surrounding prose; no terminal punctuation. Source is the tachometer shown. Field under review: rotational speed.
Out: 4300 (rpm)
